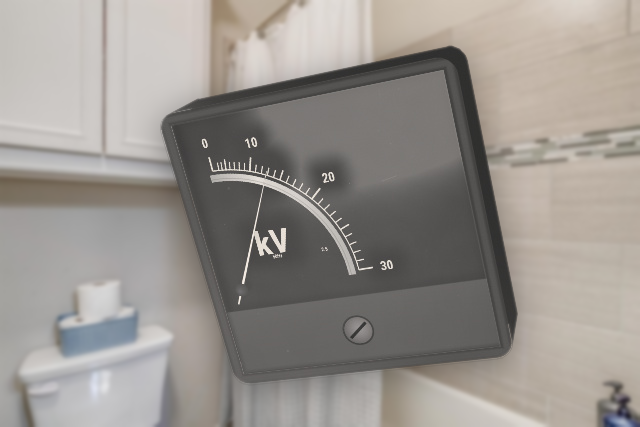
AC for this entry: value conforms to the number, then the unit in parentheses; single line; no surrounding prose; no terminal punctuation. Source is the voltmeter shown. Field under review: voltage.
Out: 13 (kV)
